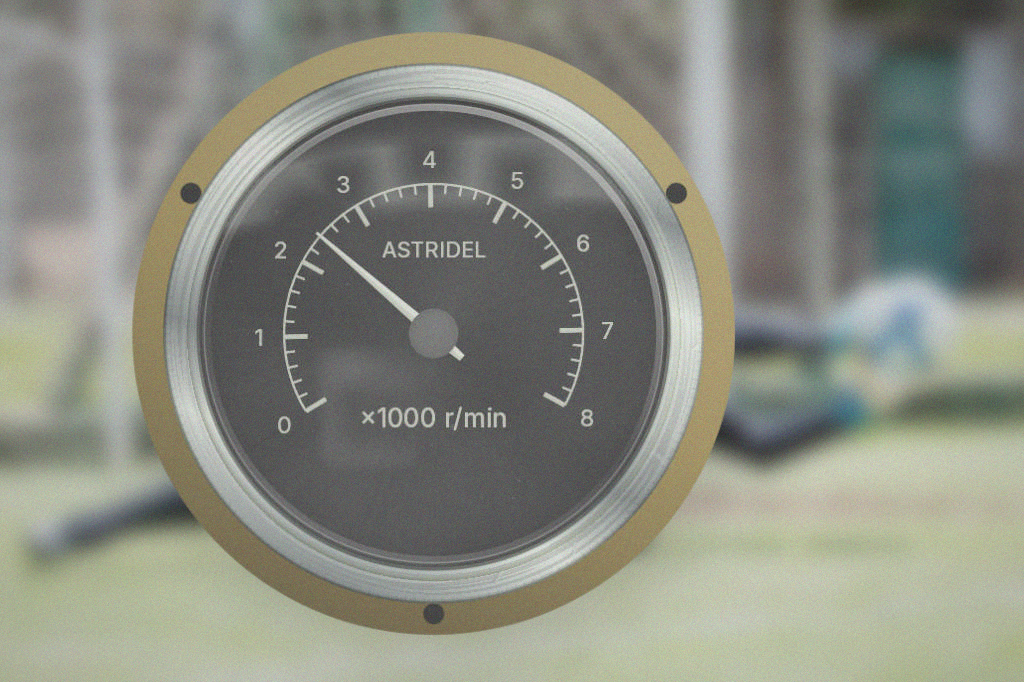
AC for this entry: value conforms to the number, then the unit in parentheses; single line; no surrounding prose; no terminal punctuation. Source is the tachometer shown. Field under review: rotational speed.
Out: 2400 (rpm)
